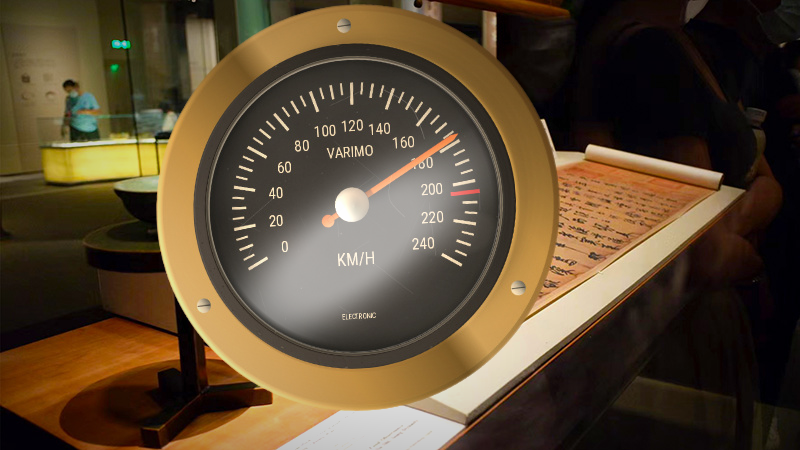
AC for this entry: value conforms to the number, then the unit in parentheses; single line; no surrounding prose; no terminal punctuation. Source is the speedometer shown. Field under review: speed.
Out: 177.5 (km/h)
